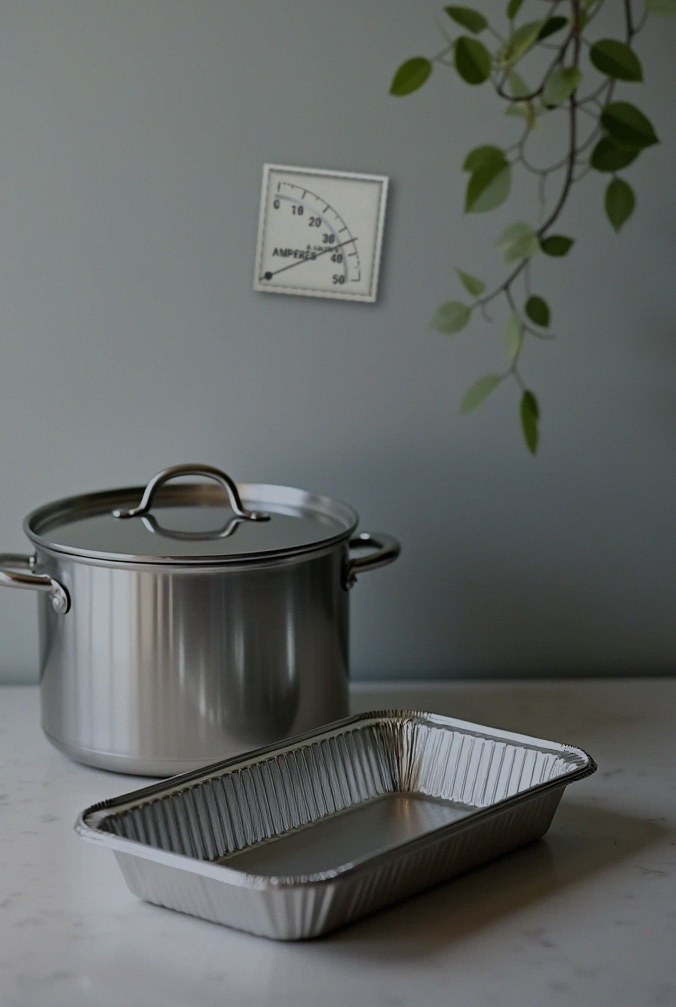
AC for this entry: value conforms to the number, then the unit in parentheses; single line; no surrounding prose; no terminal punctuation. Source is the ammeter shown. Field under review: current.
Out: 35 (A)
